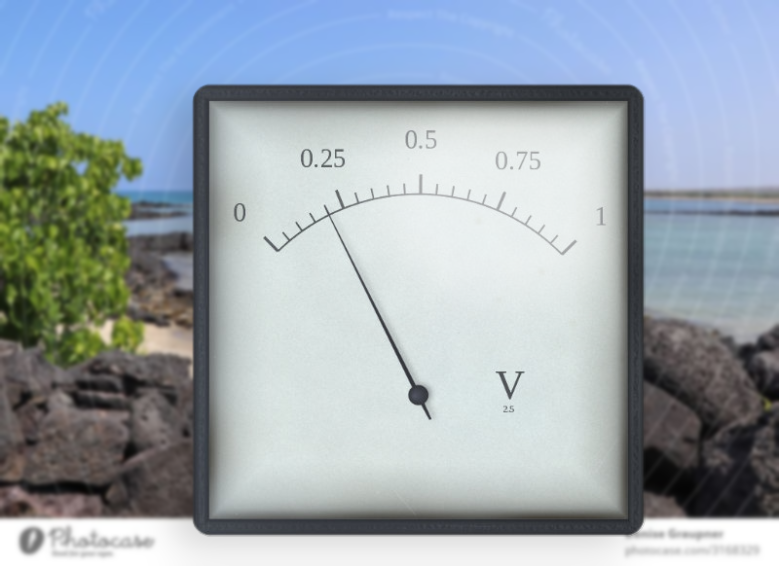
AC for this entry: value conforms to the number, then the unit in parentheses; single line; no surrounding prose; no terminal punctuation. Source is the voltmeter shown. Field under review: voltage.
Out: 0.2 (V)
